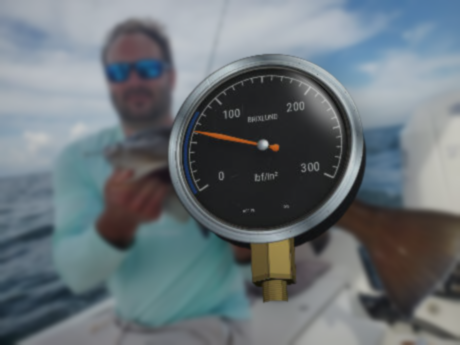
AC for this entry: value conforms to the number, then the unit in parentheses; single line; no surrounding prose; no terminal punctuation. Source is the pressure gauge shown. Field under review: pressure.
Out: 60 (psi)
